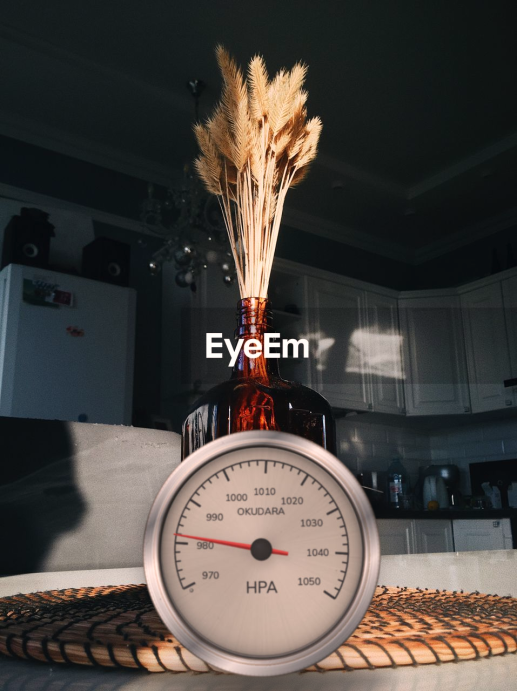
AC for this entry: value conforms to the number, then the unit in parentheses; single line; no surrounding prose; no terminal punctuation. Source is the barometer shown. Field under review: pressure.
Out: 982 (hPa)
